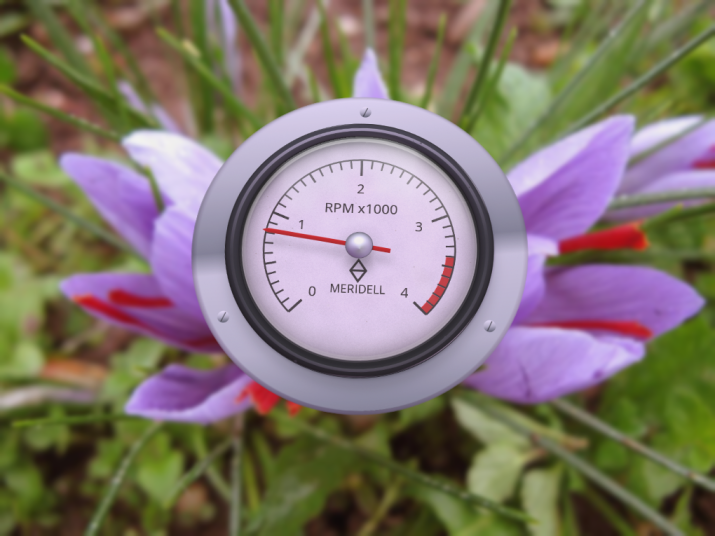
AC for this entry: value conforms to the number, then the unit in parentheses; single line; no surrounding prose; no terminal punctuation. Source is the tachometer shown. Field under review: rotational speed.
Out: 800 (rpm)
